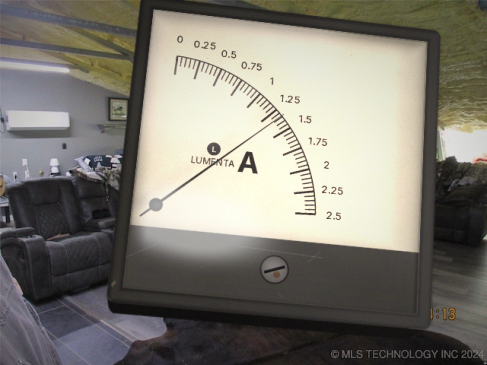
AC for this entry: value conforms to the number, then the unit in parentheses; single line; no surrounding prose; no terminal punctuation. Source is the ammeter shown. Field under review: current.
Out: 1.35 (A)
